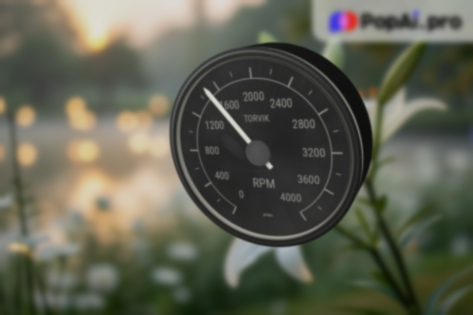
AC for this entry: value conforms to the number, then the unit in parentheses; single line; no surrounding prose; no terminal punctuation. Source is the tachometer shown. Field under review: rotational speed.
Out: 1500 (rpm)
